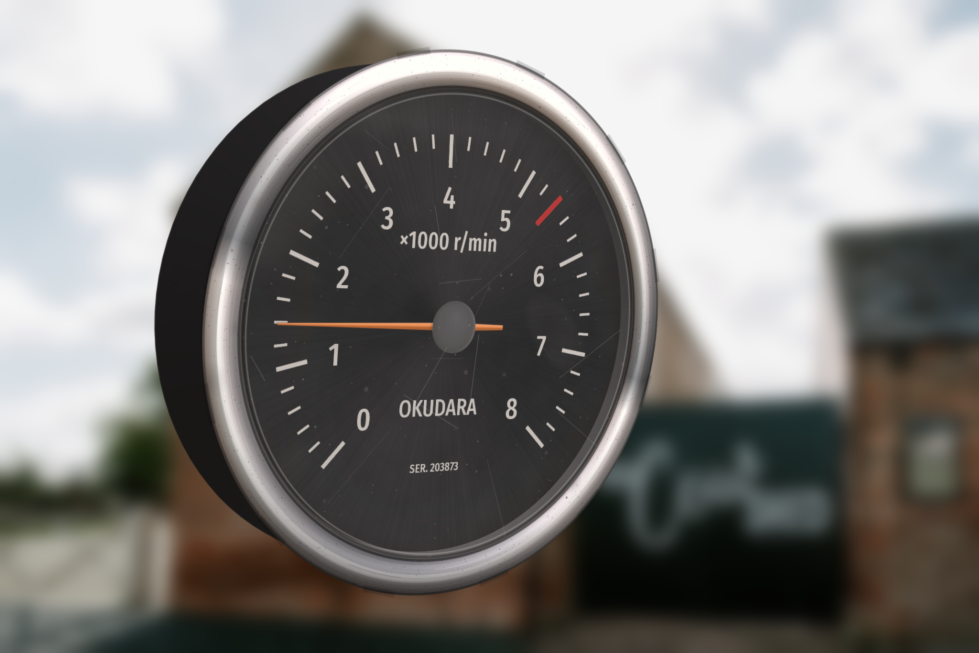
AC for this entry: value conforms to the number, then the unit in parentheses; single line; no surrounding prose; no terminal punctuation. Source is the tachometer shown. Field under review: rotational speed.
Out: 1400 (rpm)
